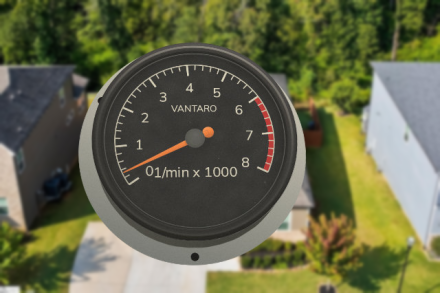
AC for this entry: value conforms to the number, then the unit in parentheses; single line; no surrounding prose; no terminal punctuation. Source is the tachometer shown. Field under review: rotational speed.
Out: 300 (rpm)
